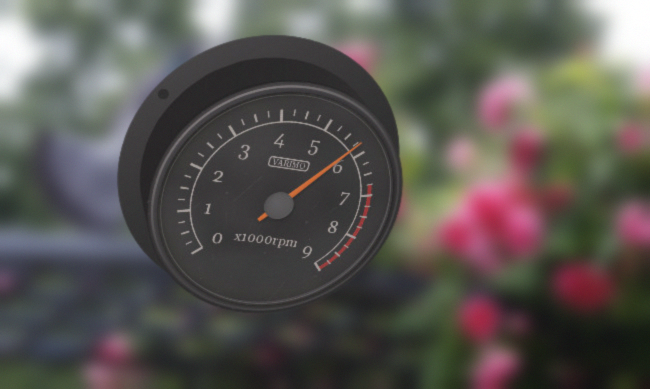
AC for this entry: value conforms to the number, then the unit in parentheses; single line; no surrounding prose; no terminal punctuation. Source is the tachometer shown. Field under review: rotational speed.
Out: 5750 (rpm)
